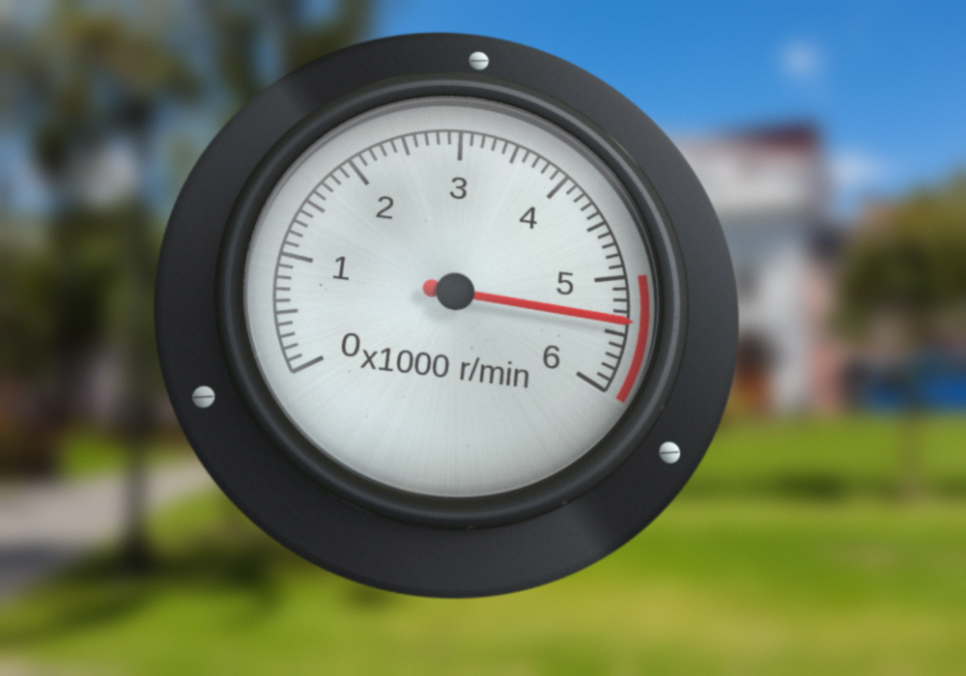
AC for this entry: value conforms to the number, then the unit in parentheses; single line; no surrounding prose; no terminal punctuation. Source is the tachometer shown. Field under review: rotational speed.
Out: 5400 (rpm)
